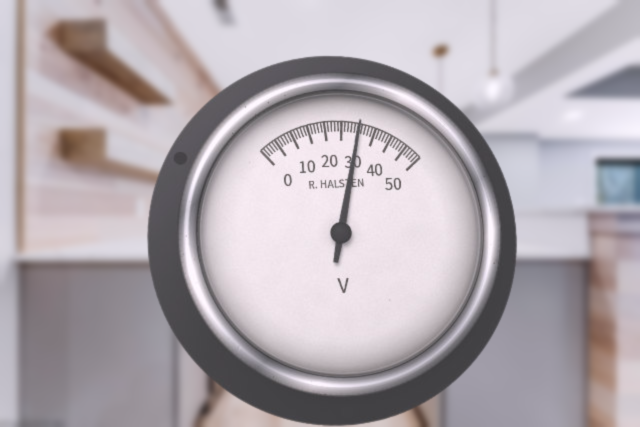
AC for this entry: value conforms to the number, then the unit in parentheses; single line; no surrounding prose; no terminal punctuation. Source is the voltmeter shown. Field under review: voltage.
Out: 30 (V)
